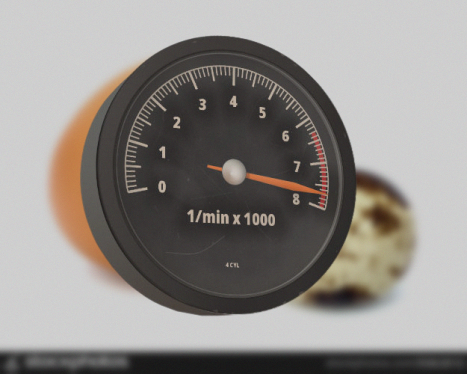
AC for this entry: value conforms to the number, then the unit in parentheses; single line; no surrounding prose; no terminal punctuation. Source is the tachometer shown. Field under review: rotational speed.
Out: 7700 (rpm)
